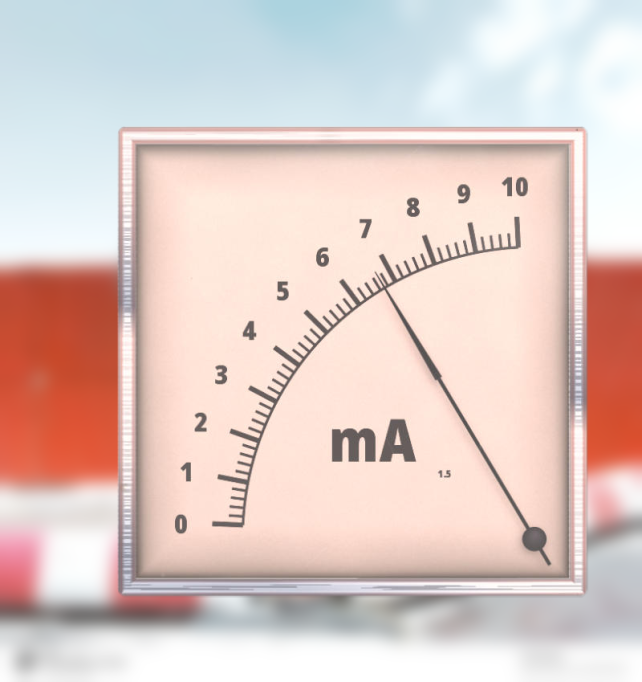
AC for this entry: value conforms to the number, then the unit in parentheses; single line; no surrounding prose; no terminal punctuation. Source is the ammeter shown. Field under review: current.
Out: 6.7 (mA)
